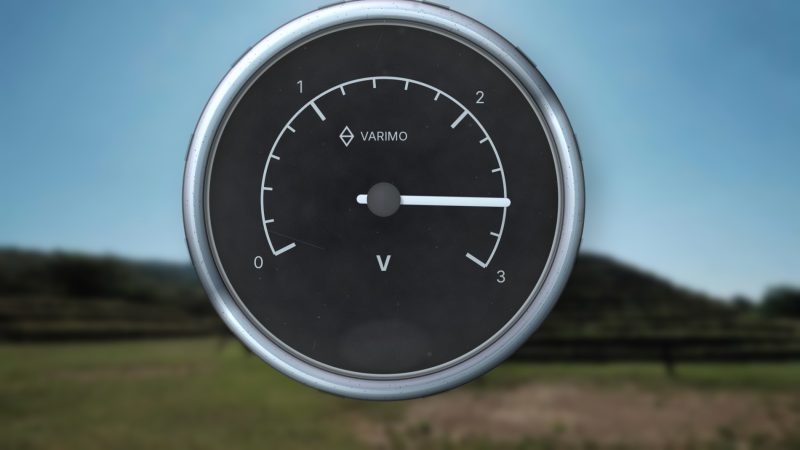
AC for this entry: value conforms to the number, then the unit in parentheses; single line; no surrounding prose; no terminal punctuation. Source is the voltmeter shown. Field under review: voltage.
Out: 2.6 (V)
